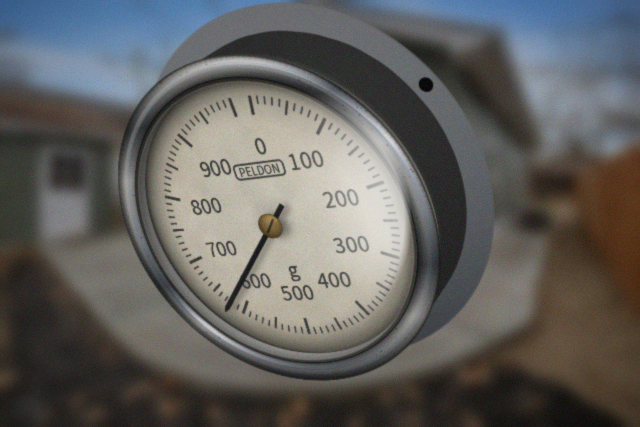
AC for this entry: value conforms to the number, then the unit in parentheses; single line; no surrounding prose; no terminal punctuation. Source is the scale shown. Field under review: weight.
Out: 620 (g)
